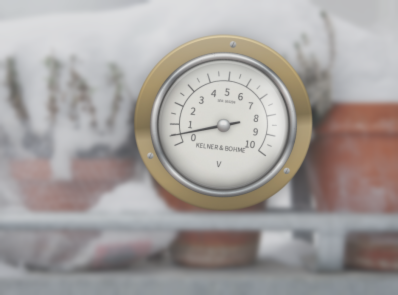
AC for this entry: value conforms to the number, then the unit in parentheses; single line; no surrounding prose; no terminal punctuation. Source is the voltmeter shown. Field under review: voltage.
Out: 0.5 (V)
